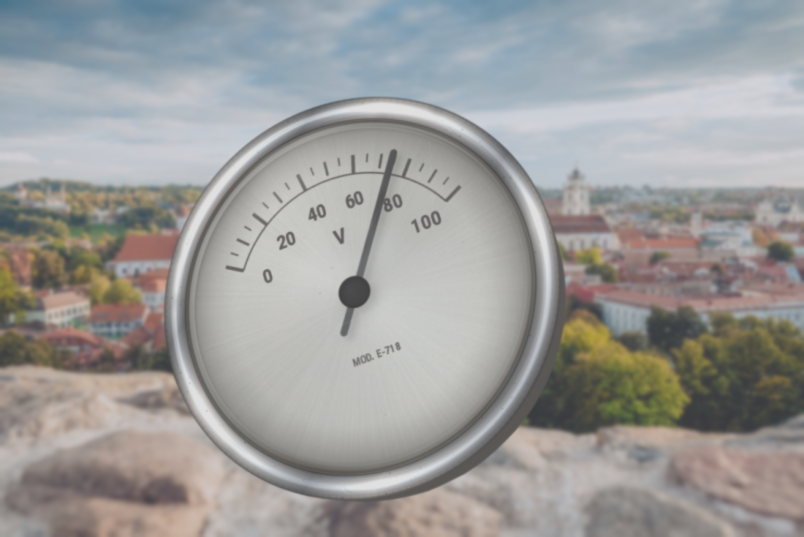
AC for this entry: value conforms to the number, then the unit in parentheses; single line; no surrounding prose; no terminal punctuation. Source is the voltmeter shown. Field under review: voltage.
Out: 75 (V)
